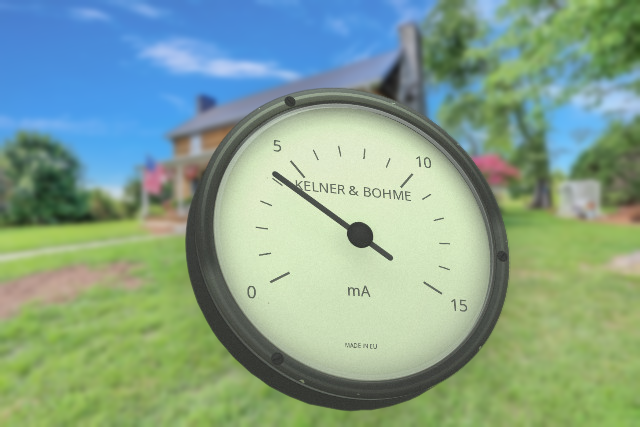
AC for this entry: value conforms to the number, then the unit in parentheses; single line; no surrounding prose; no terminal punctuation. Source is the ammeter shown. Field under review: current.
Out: 4 (mA)
